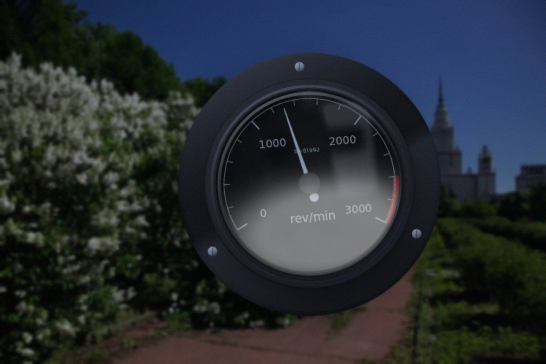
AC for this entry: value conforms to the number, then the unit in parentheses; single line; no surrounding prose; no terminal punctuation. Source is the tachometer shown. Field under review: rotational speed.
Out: 1300 (rpm)
